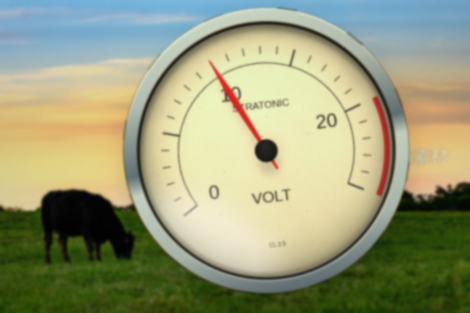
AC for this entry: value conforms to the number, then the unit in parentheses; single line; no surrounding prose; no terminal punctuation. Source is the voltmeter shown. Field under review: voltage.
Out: 10 (V)
